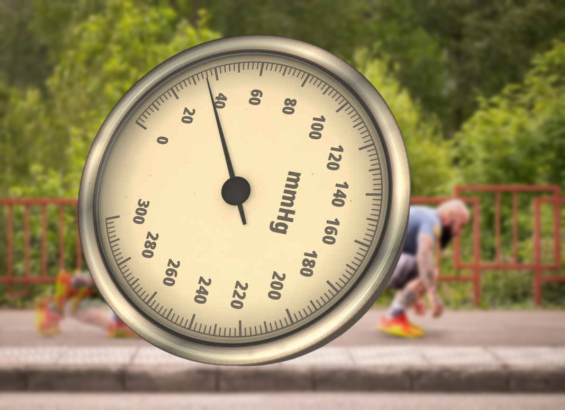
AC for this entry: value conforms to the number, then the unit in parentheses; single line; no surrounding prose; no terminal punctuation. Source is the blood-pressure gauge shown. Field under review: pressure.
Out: 36 (mmHg)
